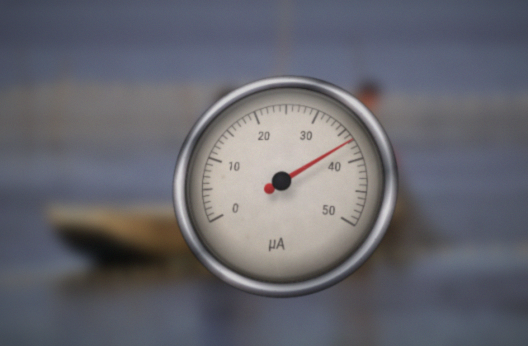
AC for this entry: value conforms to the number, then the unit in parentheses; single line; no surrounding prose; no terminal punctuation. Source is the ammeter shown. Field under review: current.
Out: 37 (µA)
